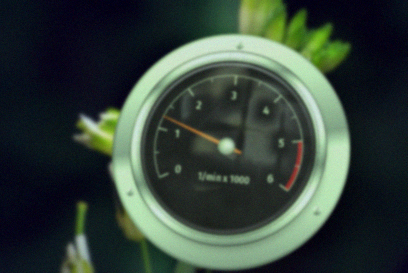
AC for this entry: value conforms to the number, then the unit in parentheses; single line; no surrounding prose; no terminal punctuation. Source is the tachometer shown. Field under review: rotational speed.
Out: 1250 (rpm)
